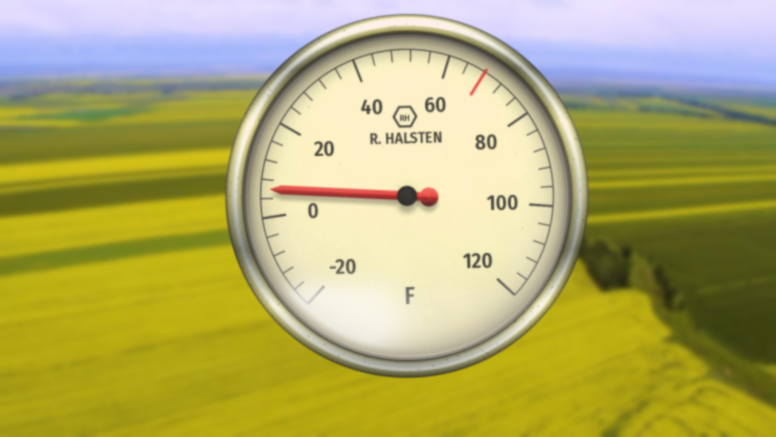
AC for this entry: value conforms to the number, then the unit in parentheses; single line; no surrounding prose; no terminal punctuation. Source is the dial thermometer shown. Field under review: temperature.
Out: 6 (°F)
